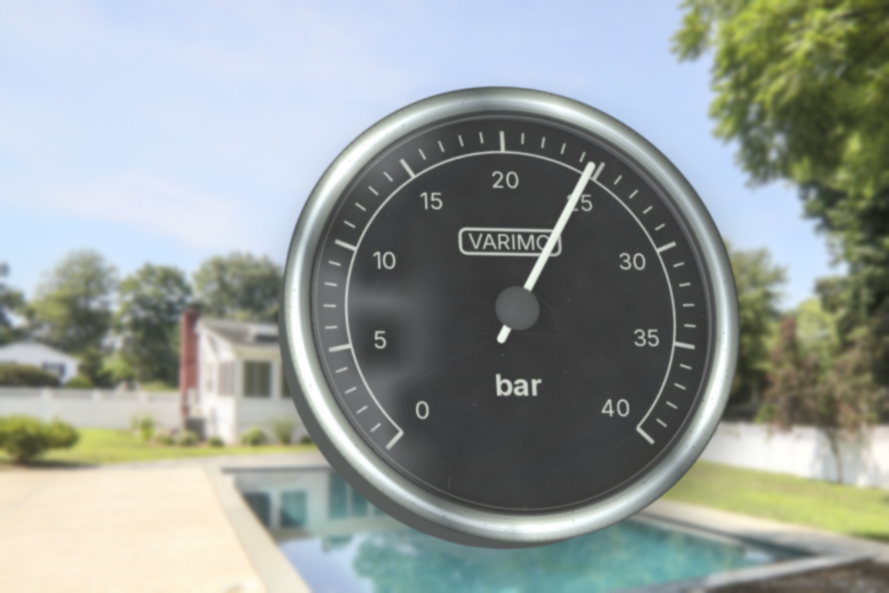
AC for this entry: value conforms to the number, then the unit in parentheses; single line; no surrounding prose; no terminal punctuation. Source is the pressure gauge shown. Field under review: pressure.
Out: 24.5 (bar)
